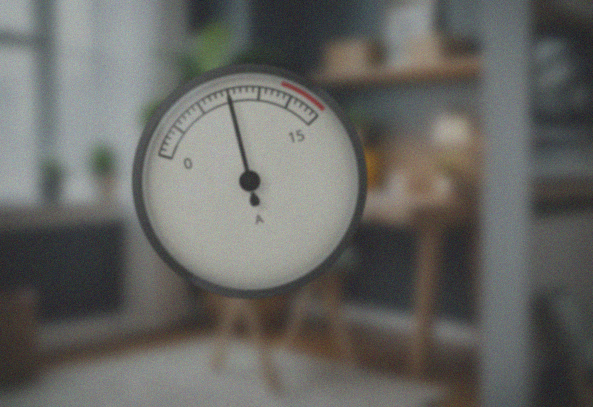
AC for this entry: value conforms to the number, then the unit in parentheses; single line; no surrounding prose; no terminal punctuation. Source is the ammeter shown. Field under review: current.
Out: 7.5 (A)
